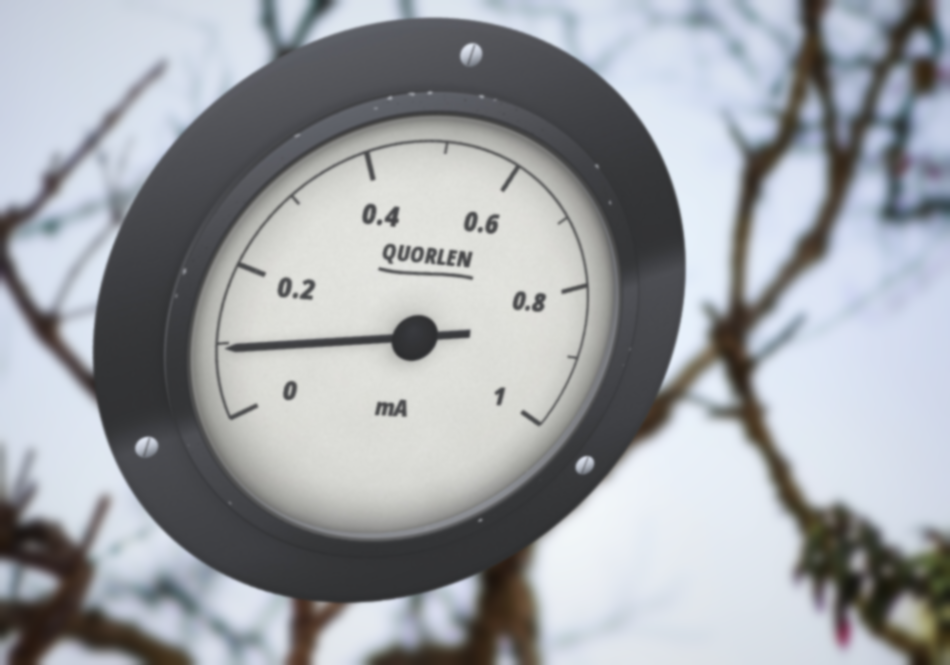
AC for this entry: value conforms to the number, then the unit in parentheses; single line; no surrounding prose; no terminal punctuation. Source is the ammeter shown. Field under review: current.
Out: 0.1 (mA)
